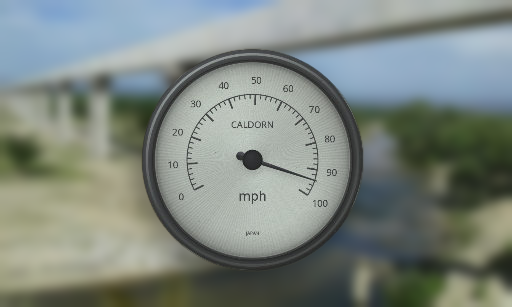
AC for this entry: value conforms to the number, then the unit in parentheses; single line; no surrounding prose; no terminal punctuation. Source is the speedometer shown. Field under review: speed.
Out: 94 (mph)
